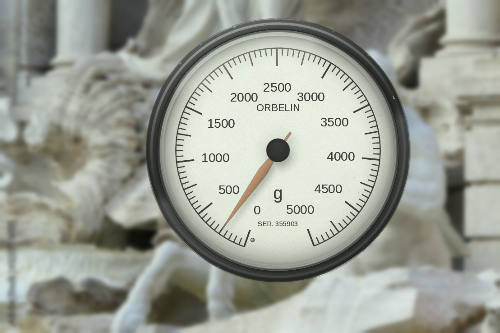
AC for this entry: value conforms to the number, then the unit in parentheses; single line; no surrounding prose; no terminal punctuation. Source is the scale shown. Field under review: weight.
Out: 250 (g)
